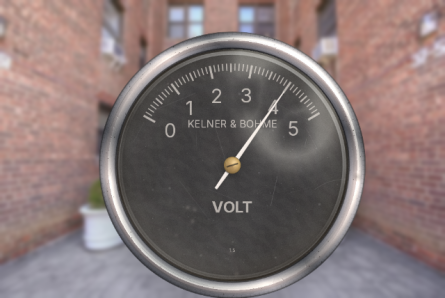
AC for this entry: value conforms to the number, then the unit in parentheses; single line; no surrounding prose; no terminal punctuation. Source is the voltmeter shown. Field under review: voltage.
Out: 4 (V)
